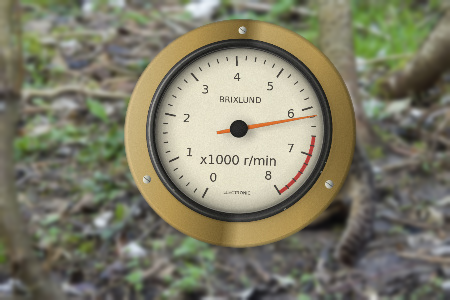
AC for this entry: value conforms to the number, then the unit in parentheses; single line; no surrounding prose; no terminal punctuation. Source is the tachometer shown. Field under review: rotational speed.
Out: 6200 (rpm)
